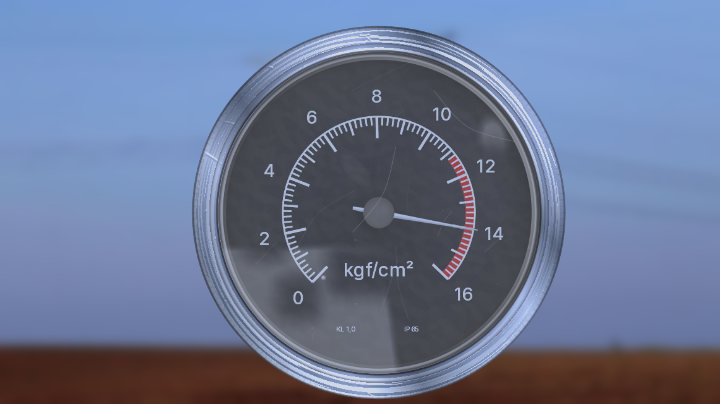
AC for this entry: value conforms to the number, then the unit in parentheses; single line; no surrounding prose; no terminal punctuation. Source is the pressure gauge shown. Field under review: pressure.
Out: 14 (kg/cm²)
